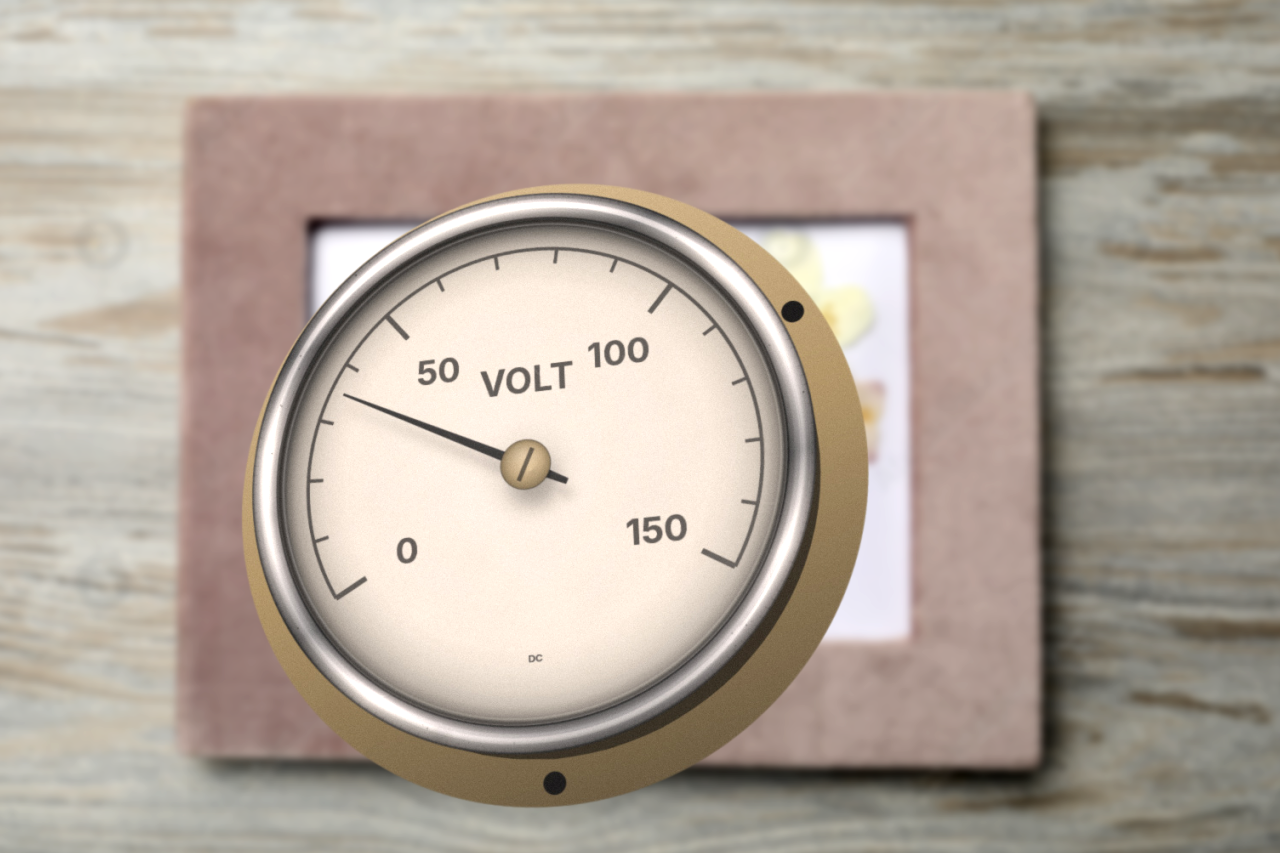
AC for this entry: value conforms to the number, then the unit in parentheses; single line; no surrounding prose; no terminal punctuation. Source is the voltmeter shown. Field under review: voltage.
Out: 35 (V)
